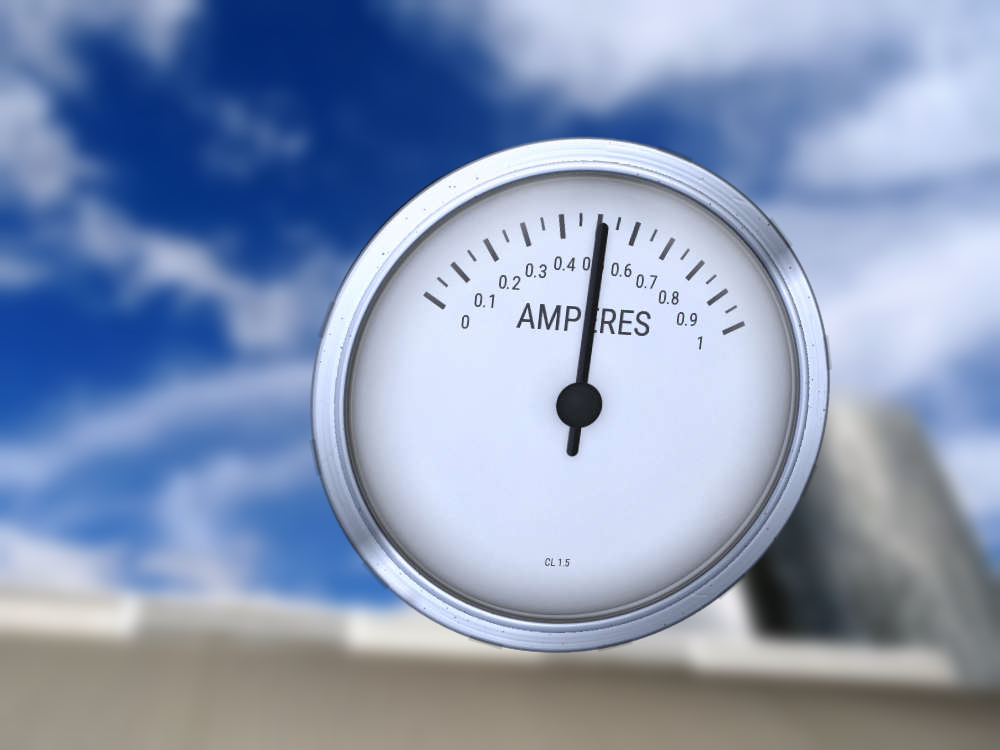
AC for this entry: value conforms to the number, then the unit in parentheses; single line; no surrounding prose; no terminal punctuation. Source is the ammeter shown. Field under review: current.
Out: 0.5 (A)
